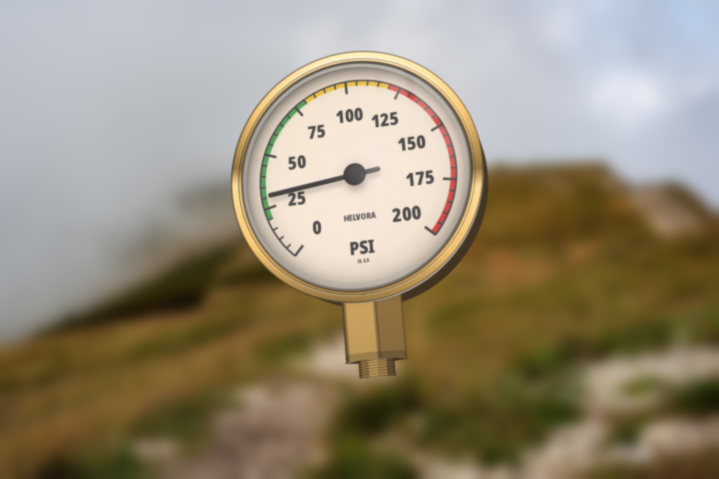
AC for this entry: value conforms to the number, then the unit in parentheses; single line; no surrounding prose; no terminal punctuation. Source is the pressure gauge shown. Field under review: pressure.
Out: 30 (psi)
